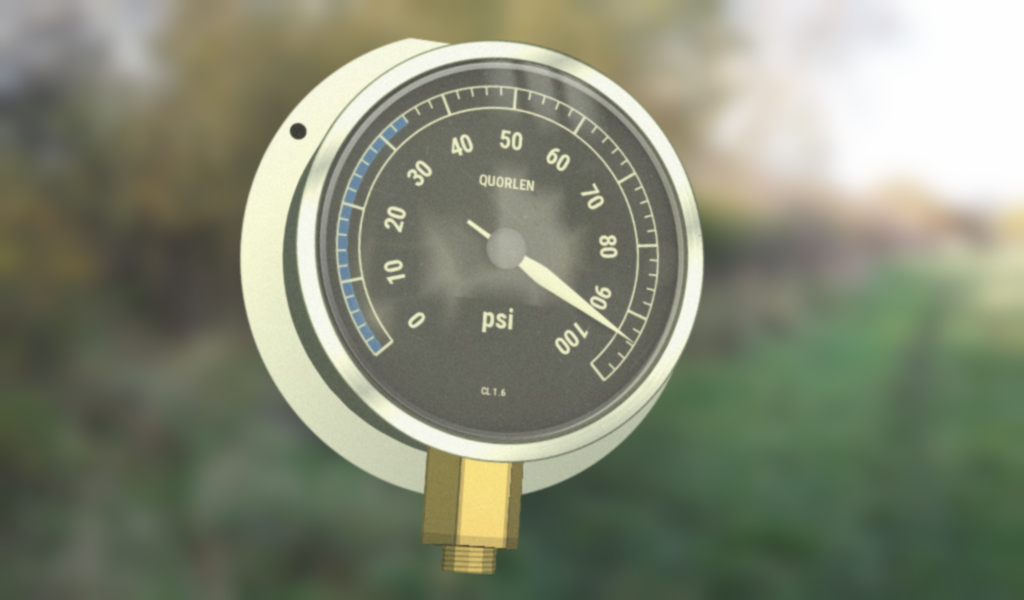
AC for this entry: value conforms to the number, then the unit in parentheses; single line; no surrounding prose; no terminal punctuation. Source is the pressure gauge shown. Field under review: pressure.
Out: 94 (psi)
